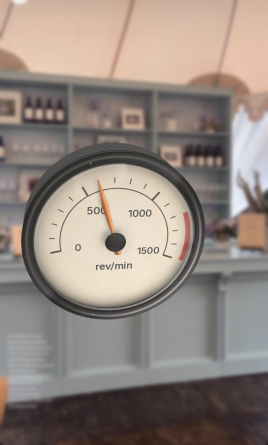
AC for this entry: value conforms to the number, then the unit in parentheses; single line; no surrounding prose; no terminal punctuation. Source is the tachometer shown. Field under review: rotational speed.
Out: 600 (rpm)
